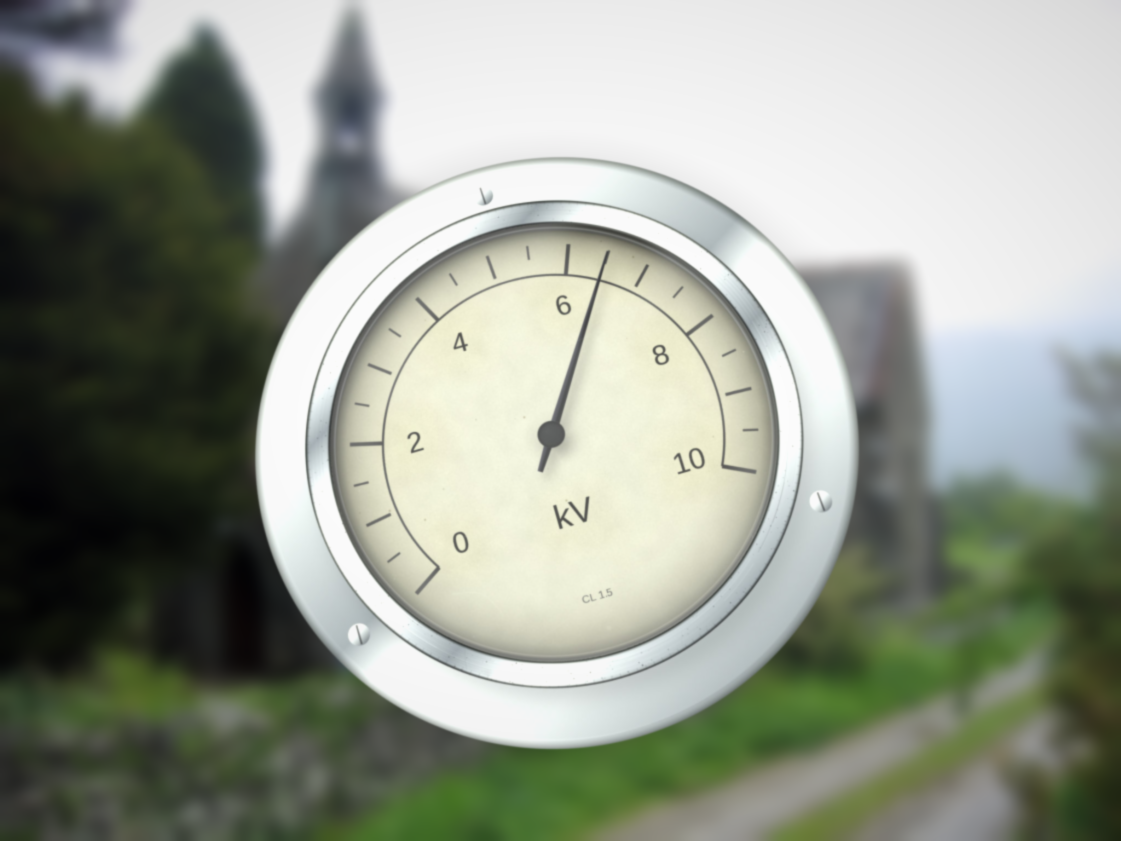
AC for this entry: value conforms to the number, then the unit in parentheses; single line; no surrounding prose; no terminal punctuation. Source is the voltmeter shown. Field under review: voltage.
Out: 6.5 (kV)
